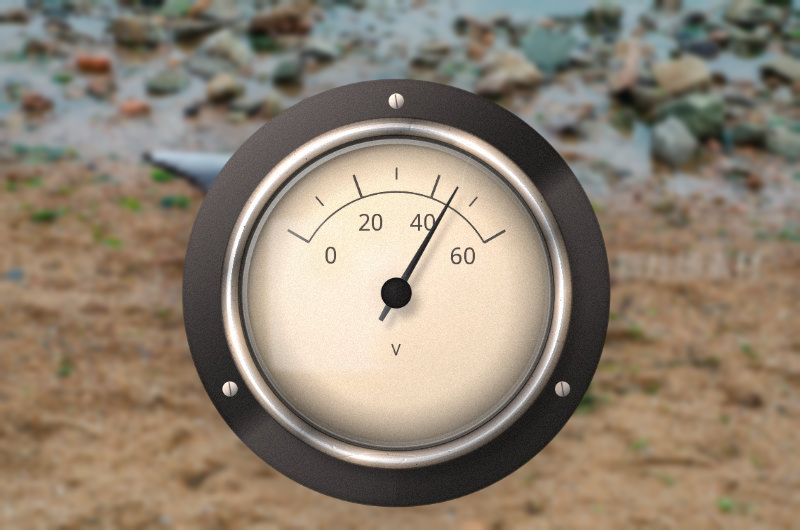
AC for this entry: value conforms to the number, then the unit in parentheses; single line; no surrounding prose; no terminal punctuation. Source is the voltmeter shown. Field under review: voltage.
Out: 45 (V)
